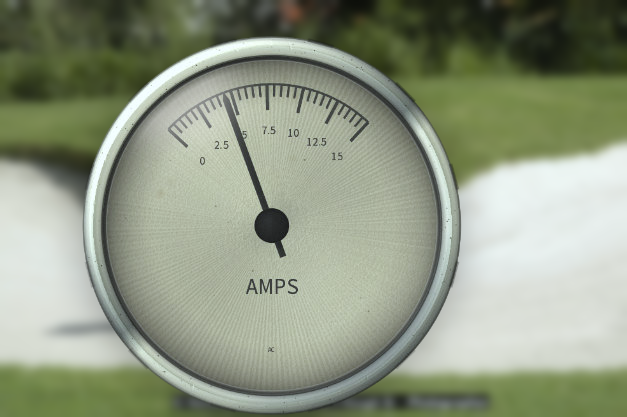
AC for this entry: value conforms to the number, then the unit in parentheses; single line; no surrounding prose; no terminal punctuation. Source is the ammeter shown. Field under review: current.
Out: 4.5 (A)
